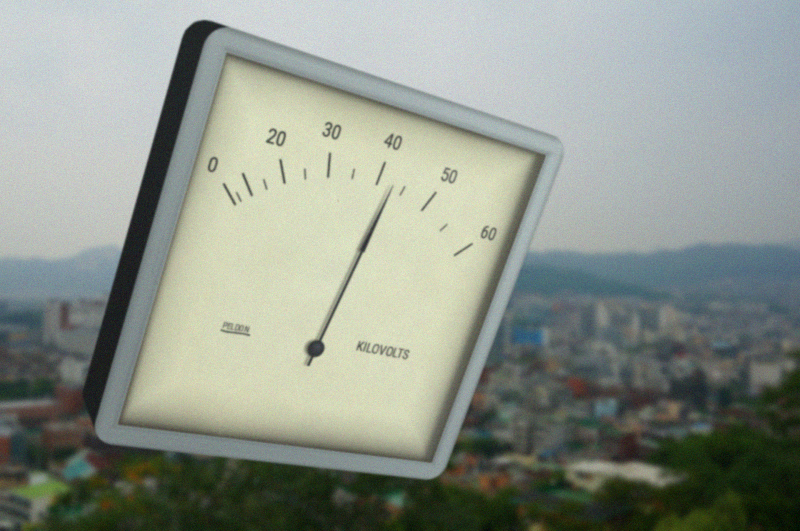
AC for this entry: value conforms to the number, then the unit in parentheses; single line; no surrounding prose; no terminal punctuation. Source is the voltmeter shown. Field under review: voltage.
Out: 42.5 (kV)
